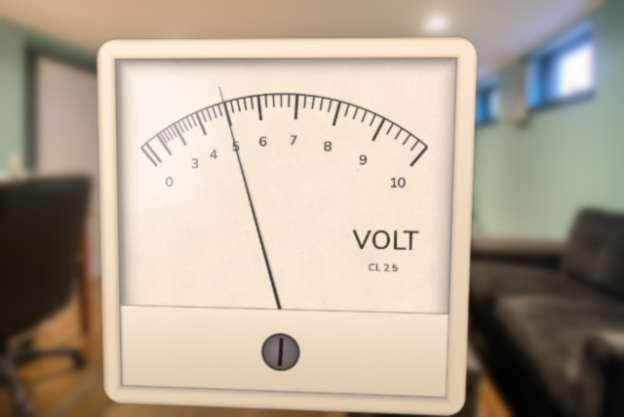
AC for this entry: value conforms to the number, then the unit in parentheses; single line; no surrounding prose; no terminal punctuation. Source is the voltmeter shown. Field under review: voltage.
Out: 5 (V)
